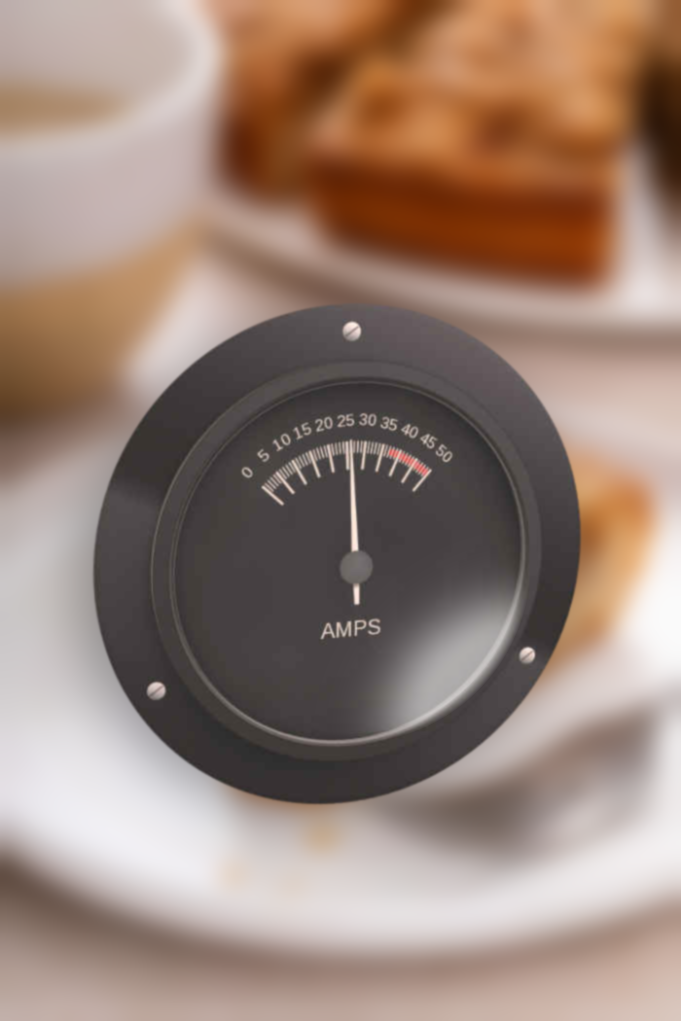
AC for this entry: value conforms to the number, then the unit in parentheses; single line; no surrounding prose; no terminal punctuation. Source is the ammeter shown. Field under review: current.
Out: 25 (A)
